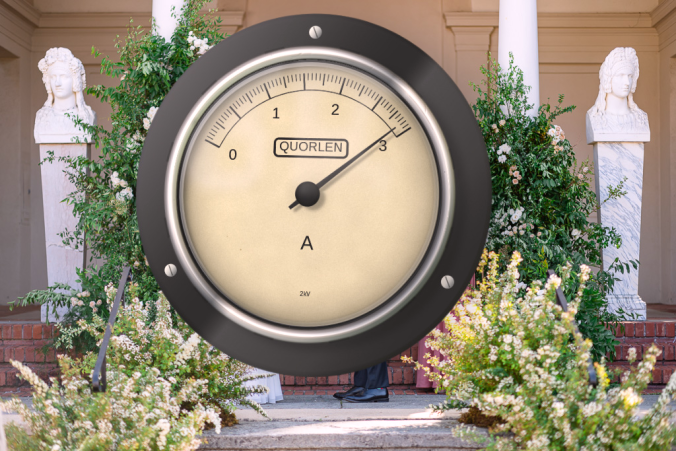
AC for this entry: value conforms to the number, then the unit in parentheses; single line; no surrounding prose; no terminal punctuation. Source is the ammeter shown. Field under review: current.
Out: 2.9 (A)
